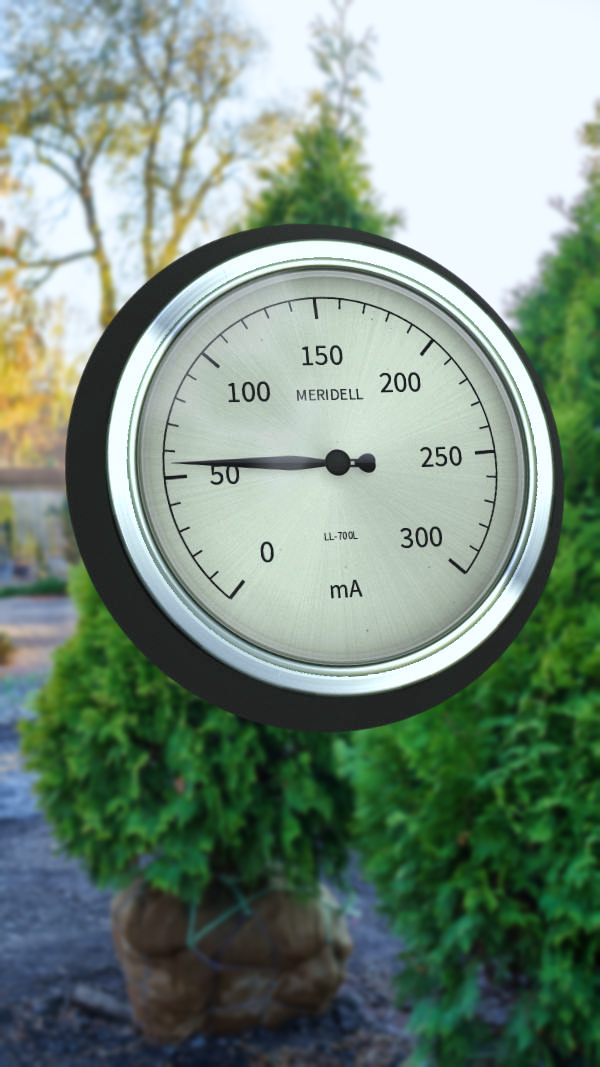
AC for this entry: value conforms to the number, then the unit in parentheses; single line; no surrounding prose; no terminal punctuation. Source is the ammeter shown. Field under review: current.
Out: 55 (mA)
